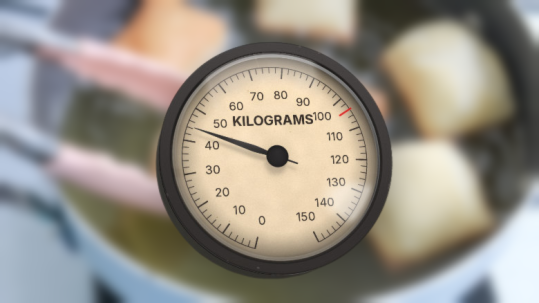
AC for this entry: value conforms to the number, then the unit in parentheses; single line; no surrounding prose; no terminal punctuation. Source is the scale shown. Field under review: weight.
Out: 44 (kg)
